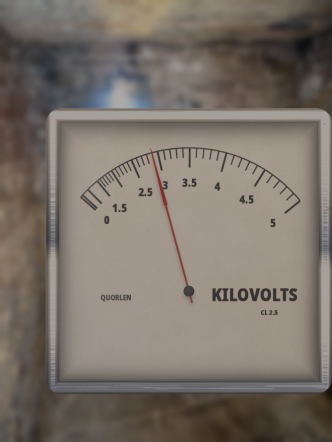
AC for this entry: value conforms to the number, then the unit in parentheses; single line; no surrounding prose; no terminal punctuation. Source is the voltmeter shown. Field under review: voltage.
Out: 2.9 (kV)
